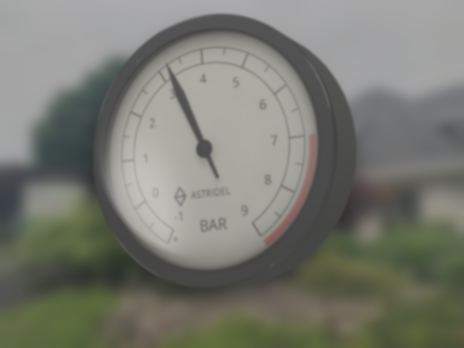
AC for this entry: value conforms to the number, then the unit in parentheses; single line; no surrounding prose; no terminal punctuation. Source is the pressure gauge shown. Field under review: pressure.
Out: 3.25 (bar)
